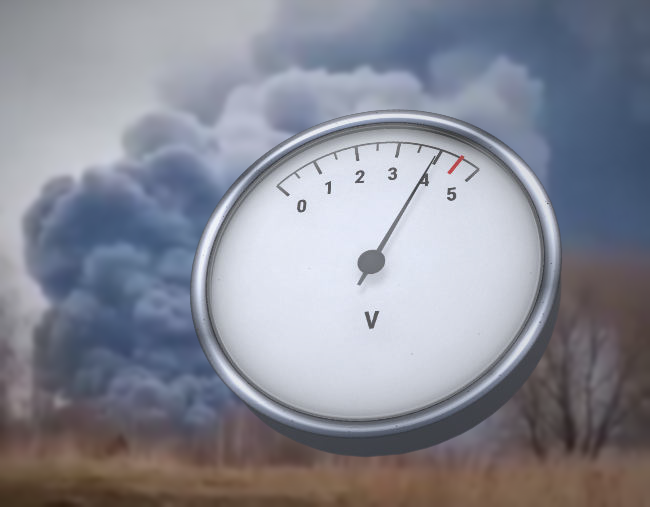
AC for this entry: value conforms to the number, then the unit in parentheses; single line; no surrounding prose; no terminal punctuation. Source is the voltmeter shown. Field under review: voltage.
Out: 4 (V)
